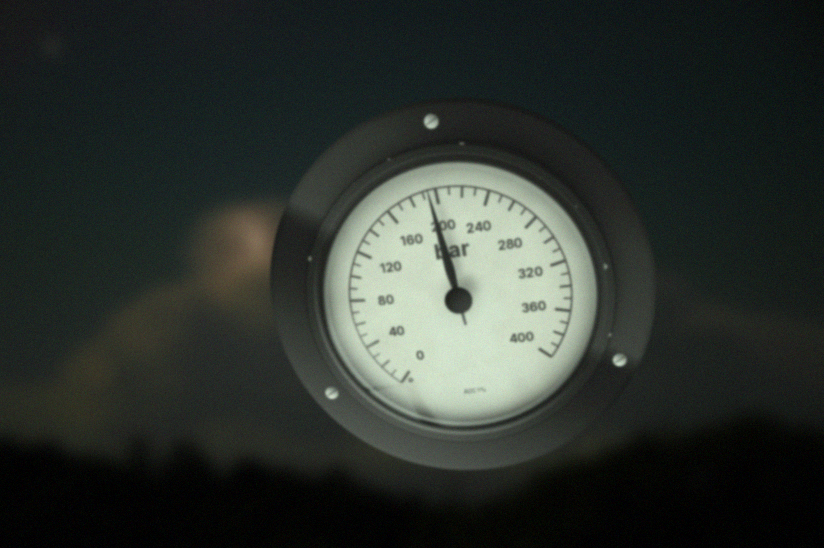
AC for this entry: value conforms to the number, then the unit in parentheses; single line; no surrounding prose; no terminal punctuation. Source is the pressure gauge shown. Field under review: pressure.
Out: 195 (bar)
